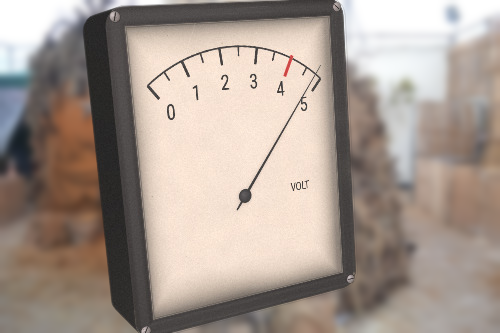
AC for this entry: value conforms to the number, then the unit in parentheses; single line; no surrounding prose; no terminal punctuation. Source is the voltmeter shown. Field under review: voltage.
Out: 4.75 (V)
